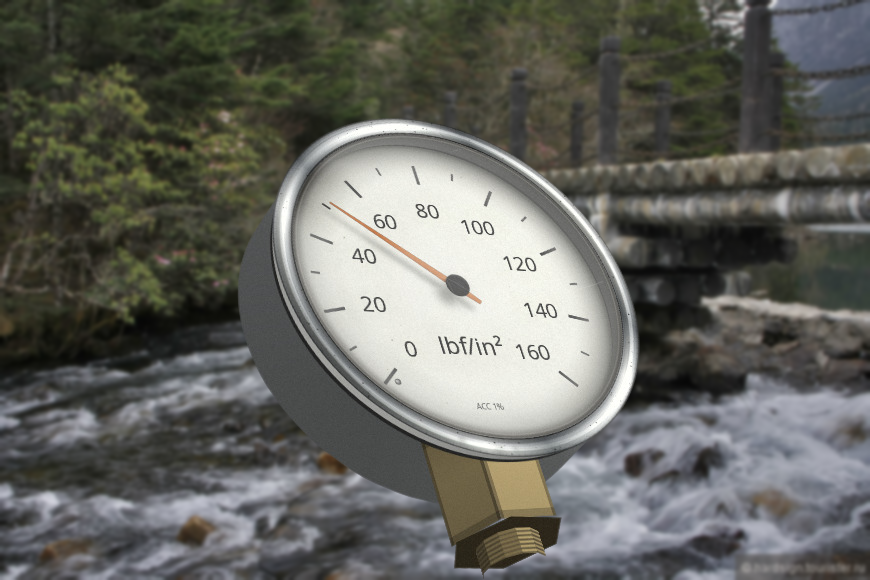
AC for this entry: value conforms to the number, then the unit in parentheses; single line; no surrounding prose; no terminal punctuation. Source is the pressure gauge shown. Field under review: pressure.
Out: 50 (psi)
